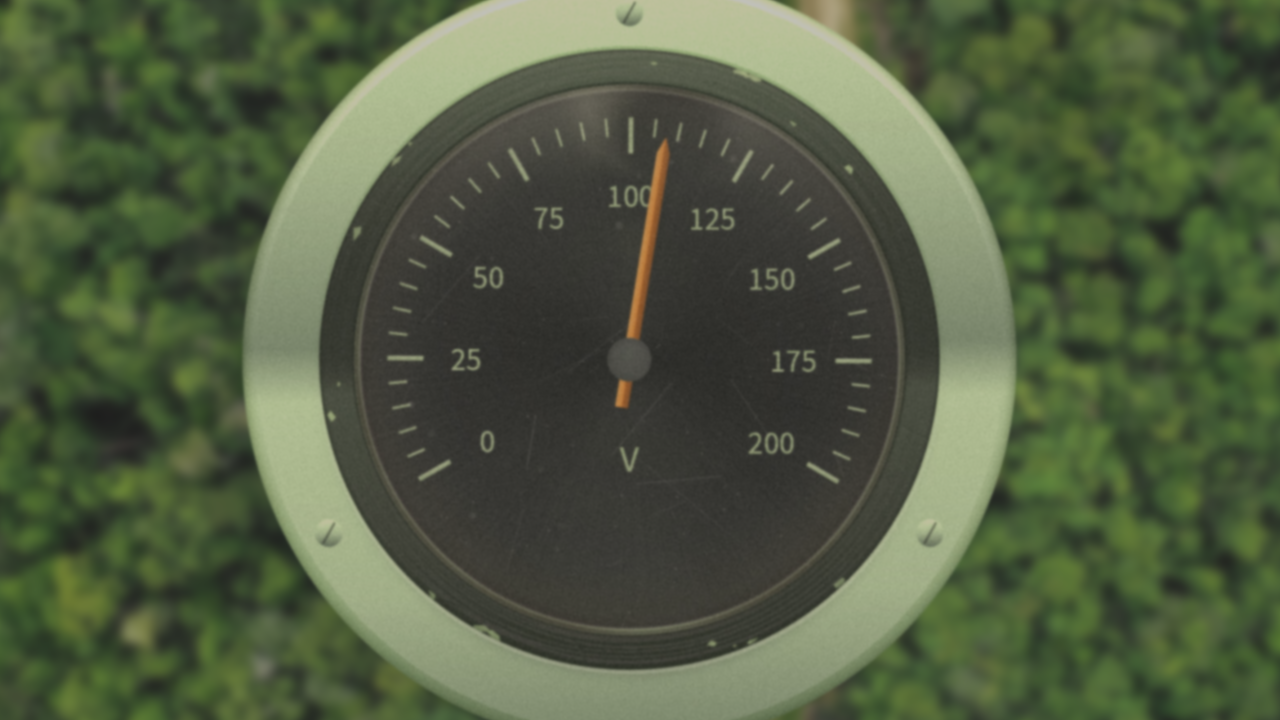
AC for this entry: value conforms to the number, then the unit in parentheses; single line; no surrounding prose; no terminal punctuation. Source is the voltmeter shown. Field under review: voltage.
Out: 107.5 (V)
